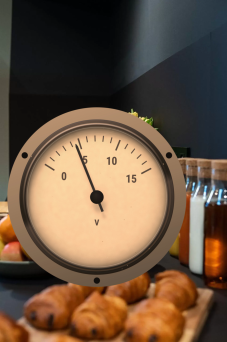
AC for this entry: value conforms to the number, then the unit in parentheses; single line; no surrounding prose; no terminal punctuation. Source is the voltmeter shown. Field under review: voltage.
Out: 4.5 (V)
